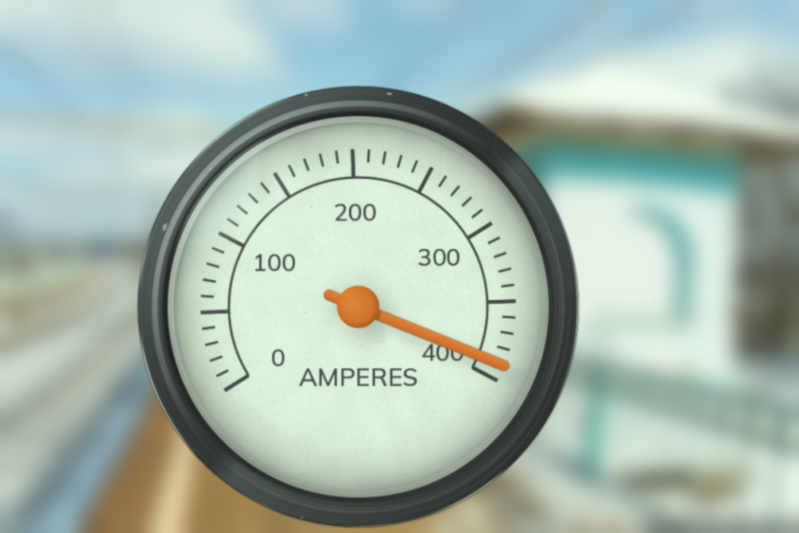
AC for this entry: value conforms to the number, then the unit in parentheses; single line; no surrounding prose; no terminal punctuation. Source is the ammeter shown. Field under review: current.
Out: 390 (A)
